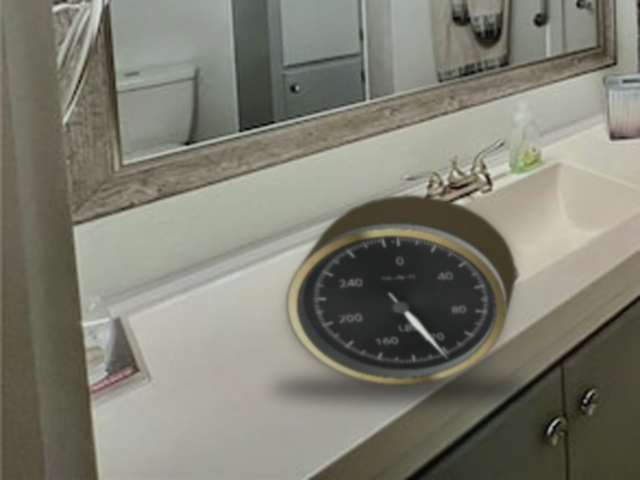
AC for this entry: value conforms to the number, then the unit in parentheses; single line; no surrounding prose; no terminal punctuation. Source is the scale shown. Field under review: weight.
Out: 120 (lb)
